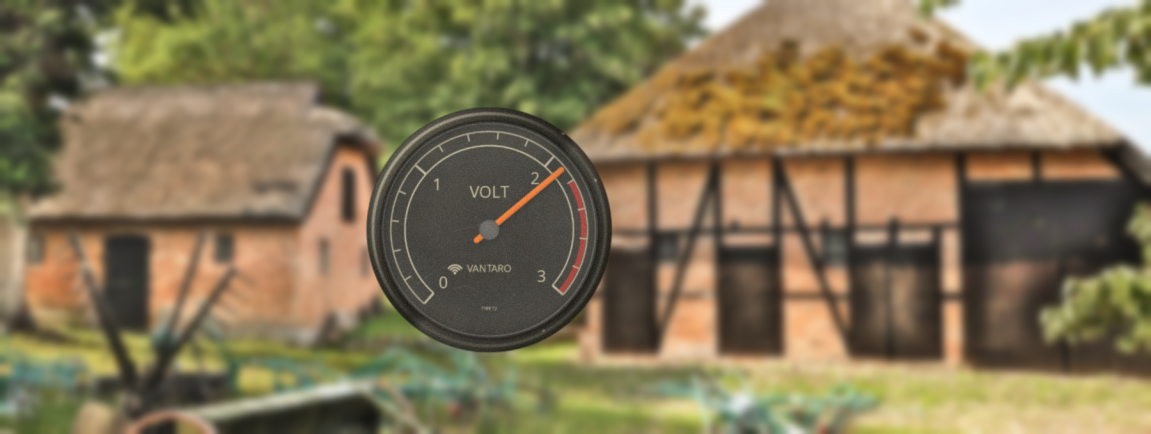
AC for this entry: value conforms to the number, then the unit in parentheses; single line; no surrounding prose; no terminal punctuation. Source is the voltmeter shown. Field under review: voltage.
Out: 2.1 (V)
